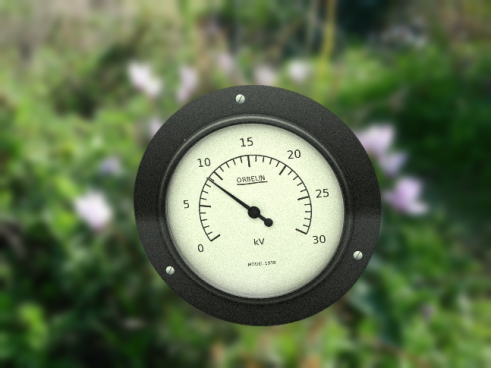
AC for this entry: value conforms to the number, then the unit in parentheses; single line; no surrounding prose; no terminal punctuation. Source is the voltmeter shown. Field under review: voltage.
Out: 9 (kV)
